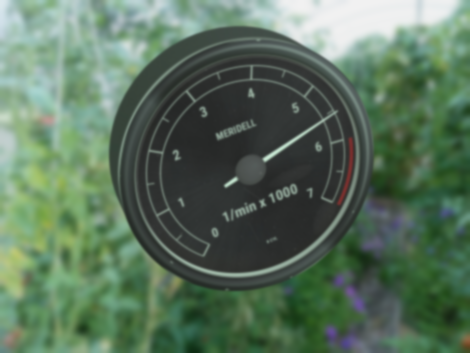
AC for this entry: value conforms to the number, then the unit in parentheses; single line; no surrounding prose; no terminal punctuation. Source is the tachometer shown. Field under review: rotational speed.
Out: 5500 (rpm)
